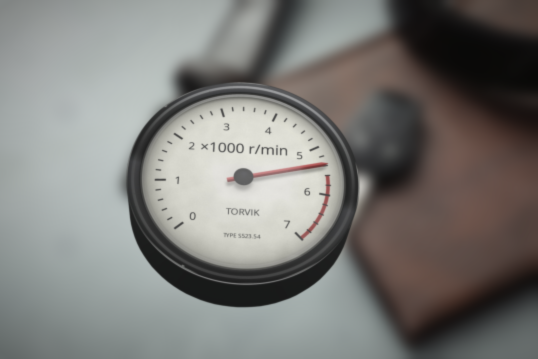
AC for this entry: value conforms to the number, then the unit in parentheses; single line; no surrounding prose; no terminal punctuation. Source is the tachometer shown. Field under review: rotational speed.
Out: 5400 (rpm)
